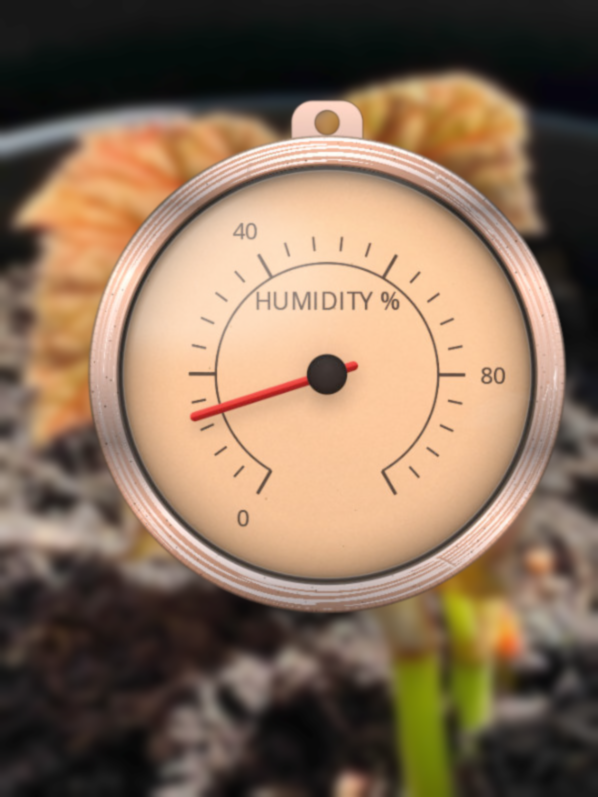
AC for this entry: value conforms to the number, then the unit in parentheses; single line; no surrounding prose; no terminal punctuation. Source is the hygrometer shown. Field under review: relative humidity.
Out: 14 (%)
